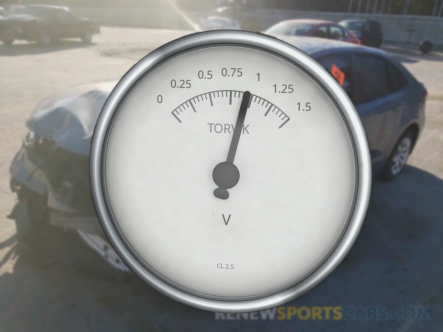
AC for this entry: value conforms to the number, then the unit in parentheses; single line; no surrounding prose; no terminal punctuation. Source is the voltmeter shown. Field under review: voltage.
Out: 0.95 (V)
